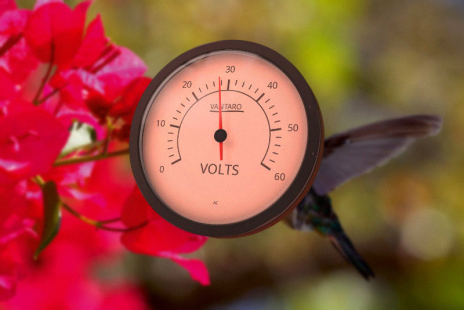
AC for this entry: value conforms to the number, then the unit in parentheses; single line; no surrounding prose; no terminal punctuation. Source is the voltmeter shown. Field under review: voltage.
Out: 28 (V)
